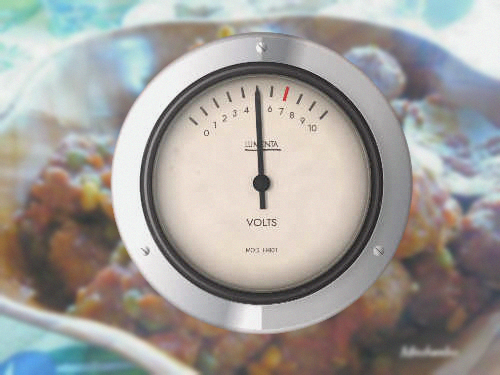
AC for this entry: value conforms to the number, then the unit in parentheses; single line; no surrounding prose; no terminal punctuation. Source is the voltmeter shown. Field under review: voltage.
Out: 5 (V)
